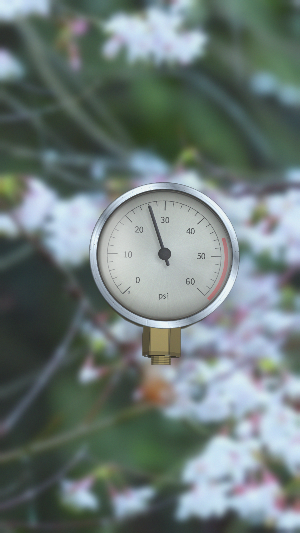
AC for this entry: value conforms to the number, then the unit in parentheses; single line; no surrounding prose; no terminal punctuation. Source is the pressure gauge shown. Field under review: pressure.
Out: 26 (psi)
